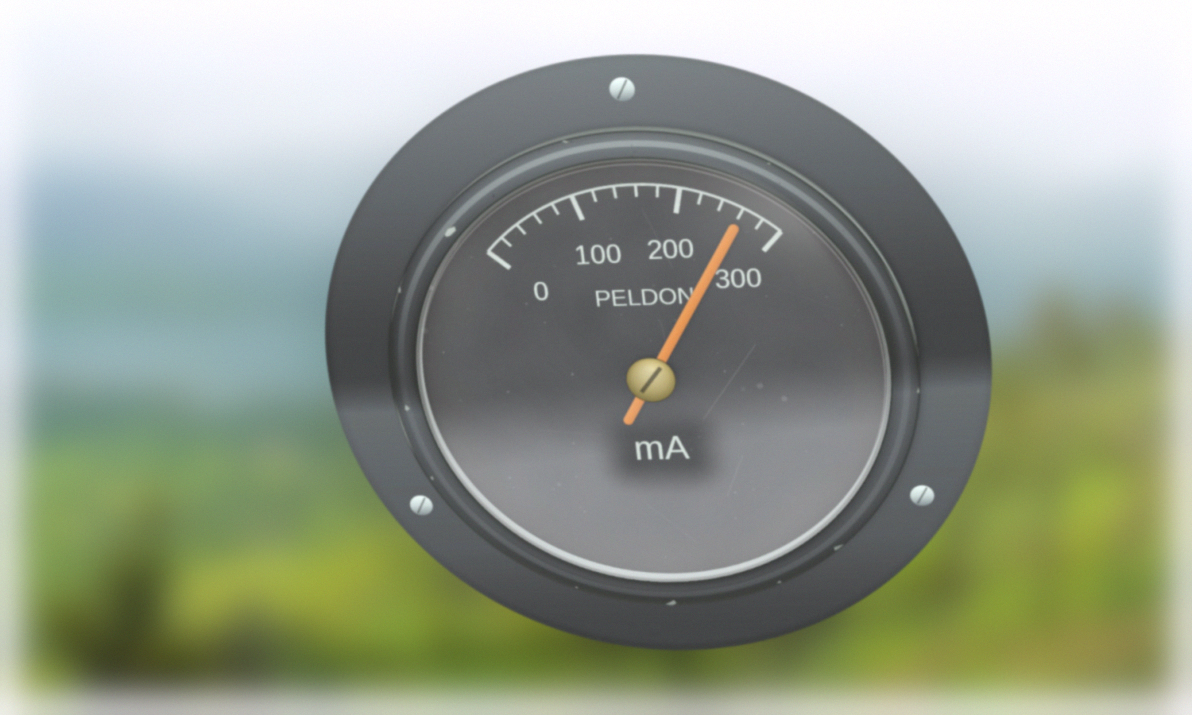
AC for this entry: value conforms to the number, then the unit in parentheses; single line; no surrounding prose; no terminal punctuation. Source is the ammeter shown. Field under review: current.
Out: 260 (mA)
